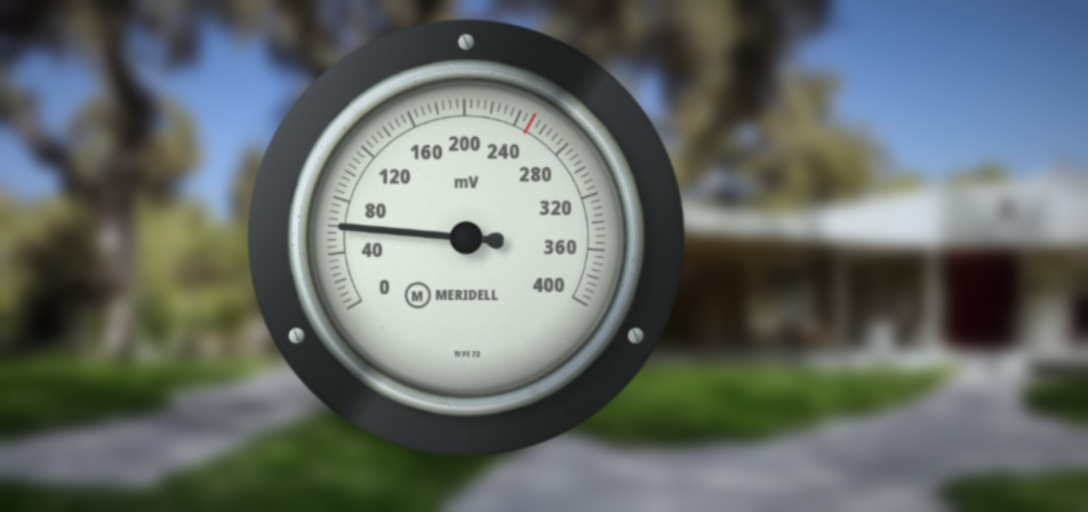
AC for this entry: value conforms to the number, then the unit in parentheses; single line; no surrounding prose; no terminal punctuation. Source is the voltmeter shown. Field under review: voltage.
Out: 60 (mV)
